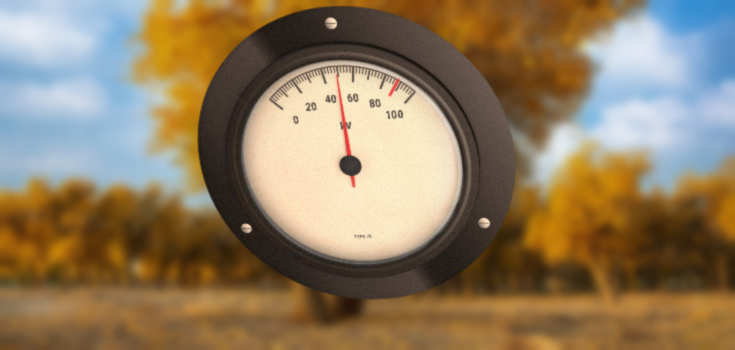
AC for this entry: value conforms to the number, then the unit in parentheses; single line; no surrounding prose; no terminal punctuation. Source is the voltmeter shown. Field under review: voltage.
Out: 50 (kV)
